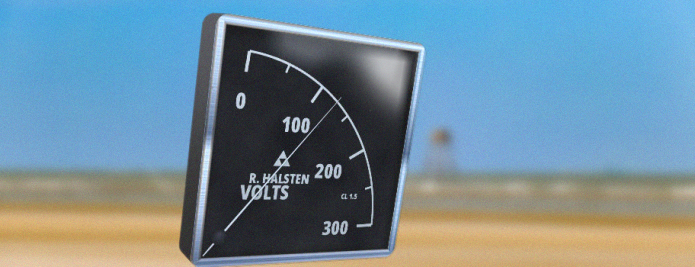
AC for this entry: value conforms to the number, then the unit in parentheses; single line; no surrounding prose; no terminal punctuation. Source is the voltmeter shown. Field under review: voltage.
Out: 125 (V)
